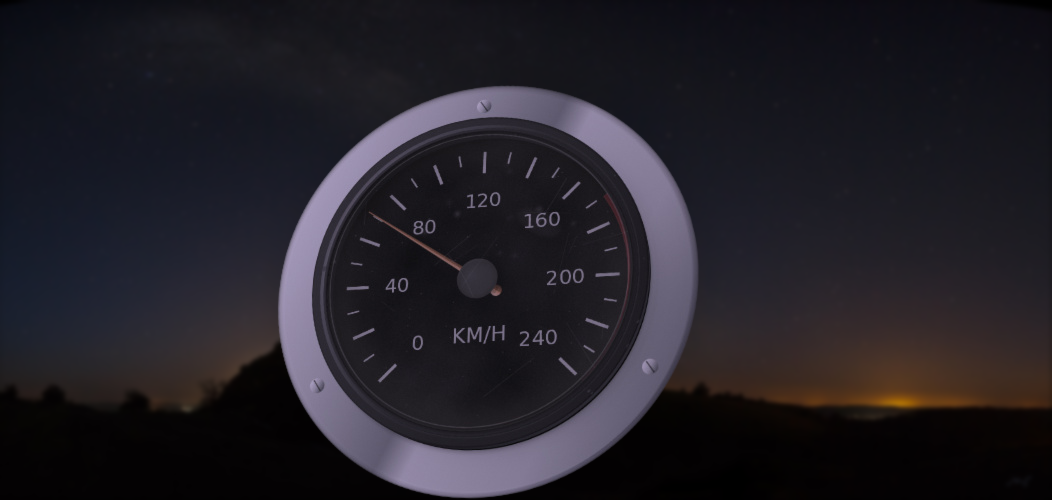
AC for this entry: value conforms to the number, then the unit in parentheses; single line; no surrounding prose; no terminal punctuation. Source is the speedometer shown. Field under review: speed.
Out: 70 (km/h)
